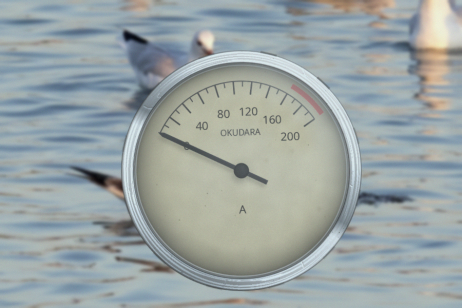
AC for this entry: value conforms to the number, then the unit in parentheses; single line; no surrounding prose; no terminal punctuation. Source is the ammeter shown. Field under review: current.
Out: 0 (A)
